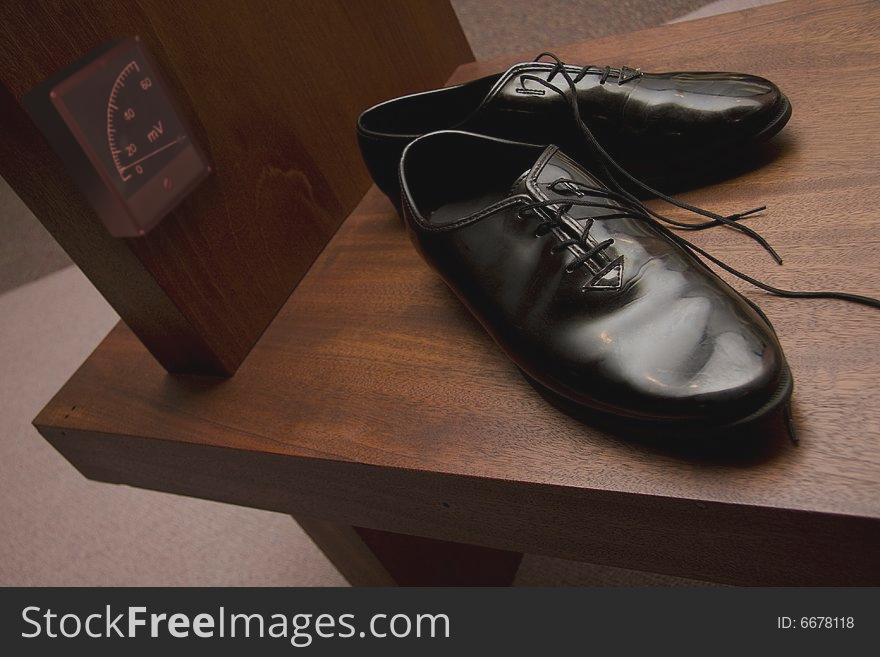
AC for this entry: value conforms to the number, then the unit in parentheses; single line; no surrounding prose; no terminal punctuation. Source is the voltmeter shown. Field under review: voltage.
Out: 10 (mV)
